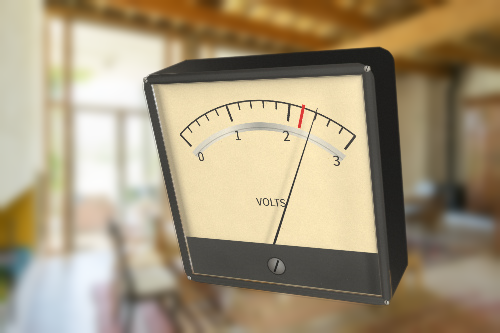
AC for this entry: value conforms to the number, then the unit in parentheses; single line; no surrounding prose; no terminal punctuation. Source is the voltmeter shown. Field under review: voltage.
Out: 2.4 (V)
